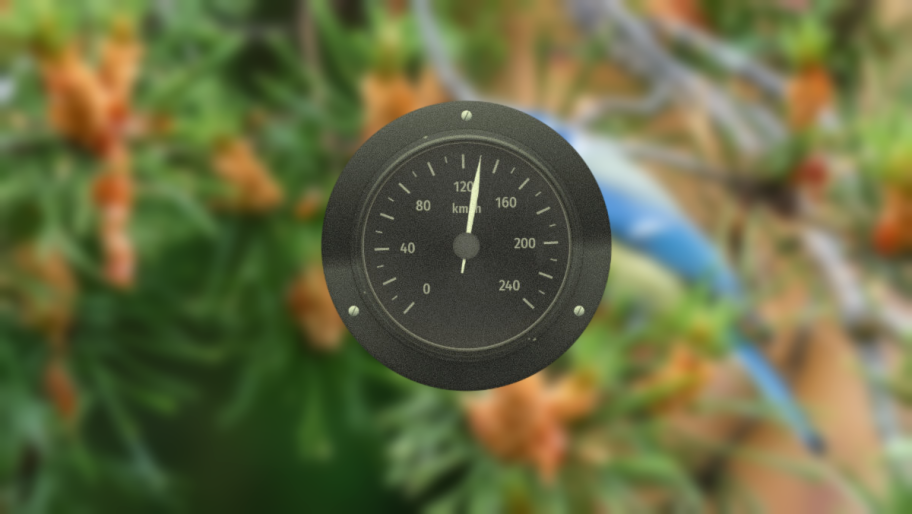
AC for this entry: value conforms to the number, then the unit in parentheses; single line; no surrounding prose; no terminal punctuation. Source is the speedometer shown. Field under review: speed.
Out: 130 (km/h)
